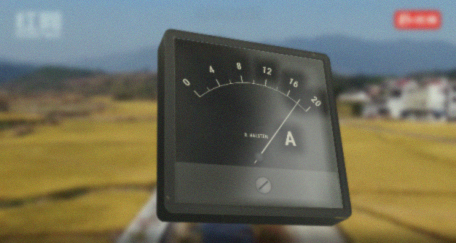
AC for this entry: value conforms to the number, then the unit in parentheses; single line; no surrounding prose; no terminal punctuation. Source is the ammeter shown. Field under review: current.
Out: 18 (A)
